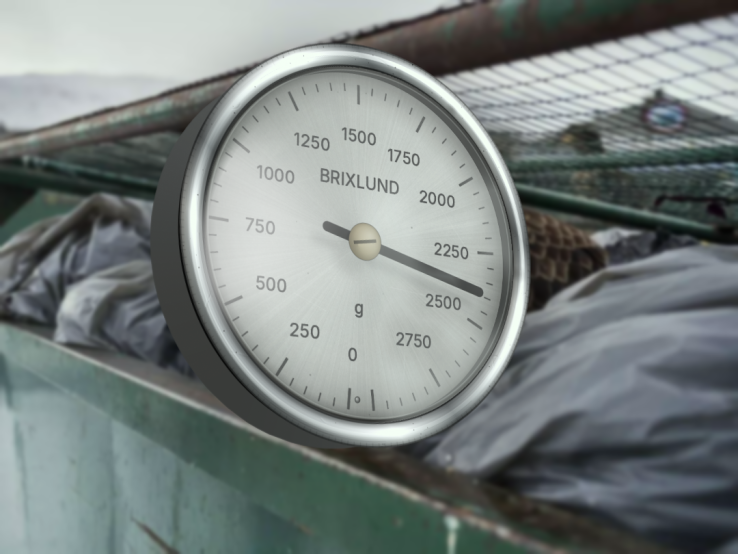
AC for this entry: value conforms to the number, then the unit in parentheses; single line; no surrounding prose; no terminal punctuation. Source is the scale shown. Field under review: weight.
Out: 2400 (g)
